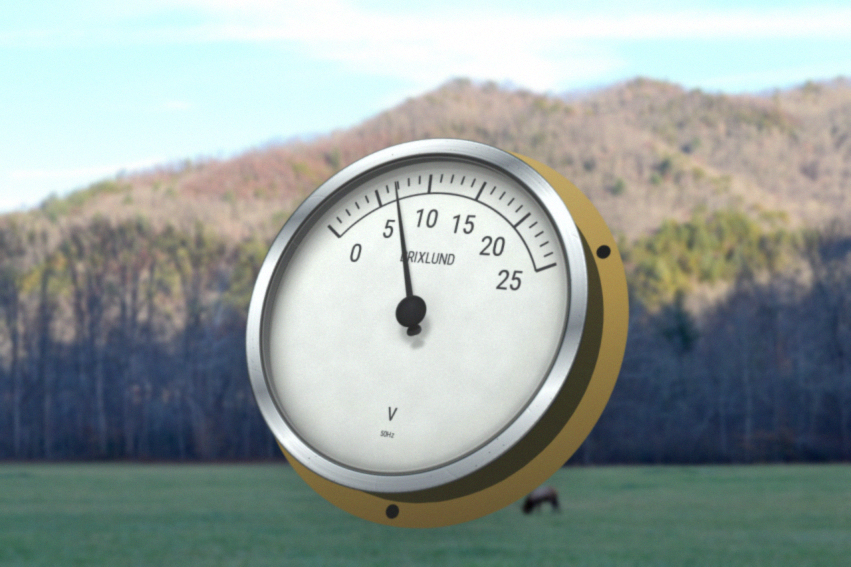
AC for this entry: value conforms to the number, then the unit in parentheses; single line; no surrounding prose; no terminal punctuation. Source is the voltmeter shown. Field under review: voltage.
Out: 7 (V)
